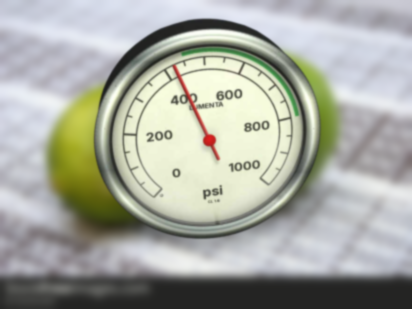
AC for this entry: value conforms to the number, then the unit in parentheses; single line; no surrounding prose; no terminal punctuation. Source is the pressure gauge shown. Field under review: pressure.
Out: 425 (psi)
